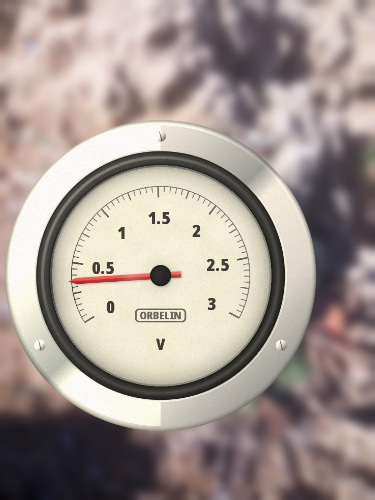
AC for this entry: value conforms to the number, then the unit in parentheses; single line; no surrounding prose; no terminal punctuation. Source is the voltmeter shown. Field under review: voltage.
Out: 0.35 (V)
